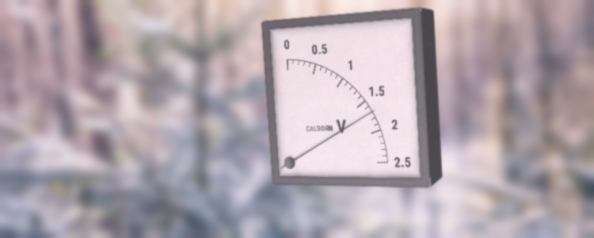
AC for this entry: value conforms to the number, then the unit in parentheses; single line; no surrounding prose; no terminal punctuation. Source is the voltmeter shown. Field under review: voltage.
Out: 1.7 (V)
